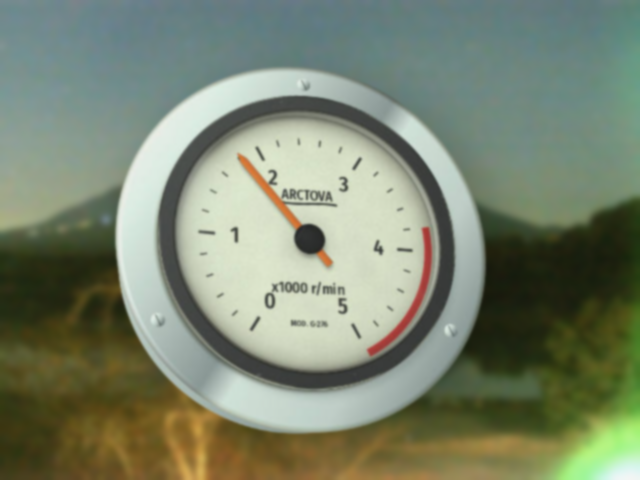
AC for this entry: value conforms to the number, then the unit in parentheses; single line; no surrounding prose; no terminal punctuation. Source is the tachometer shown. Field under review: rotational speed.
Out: 1800 (rpm)
